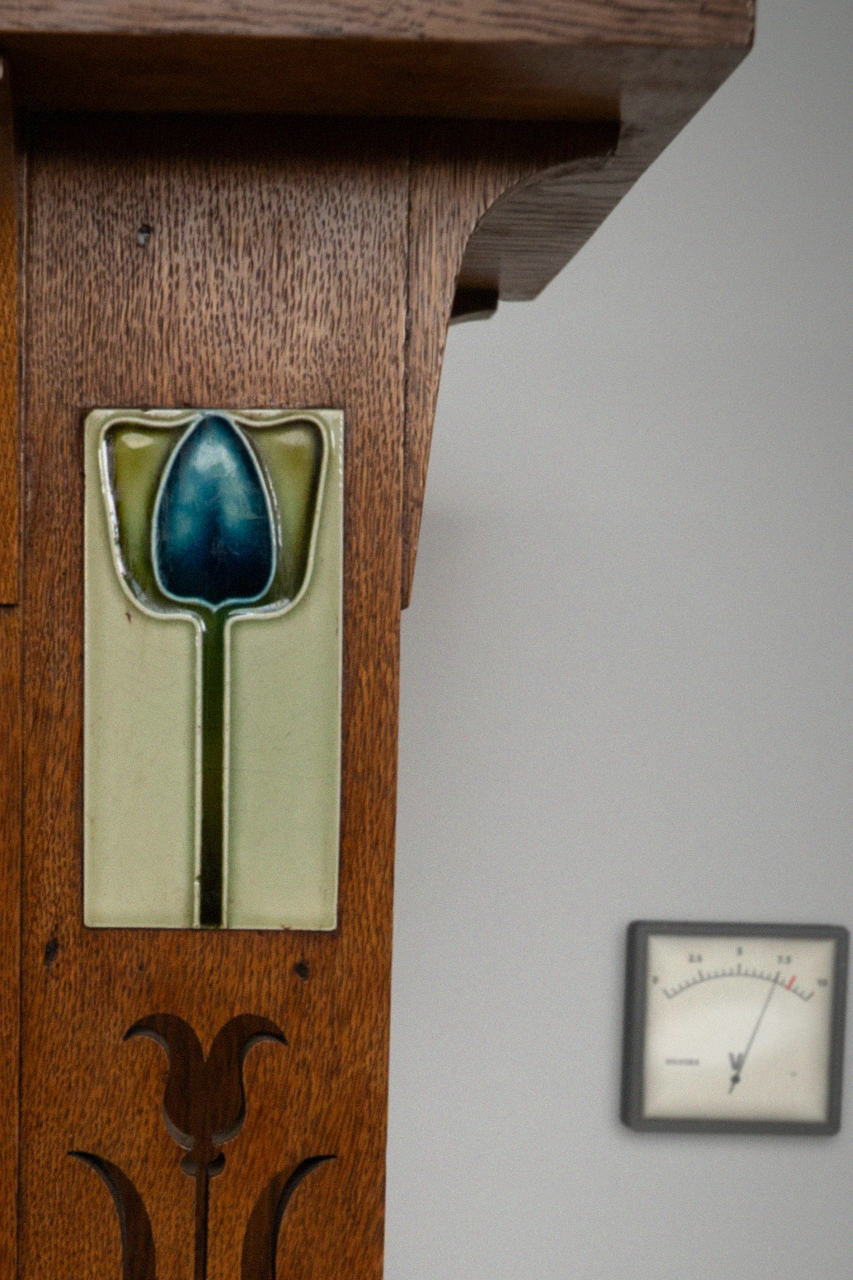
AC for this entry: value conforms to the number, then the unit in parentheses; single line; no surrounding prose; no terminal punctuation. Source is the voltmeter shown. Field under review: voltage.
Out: 7.5 (V)
